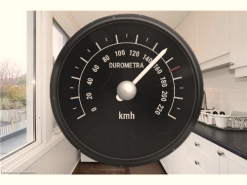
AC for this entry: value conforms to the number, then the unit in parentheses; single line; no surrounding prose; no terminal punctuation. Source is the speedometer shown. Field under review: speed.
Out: 150 (km/h)
